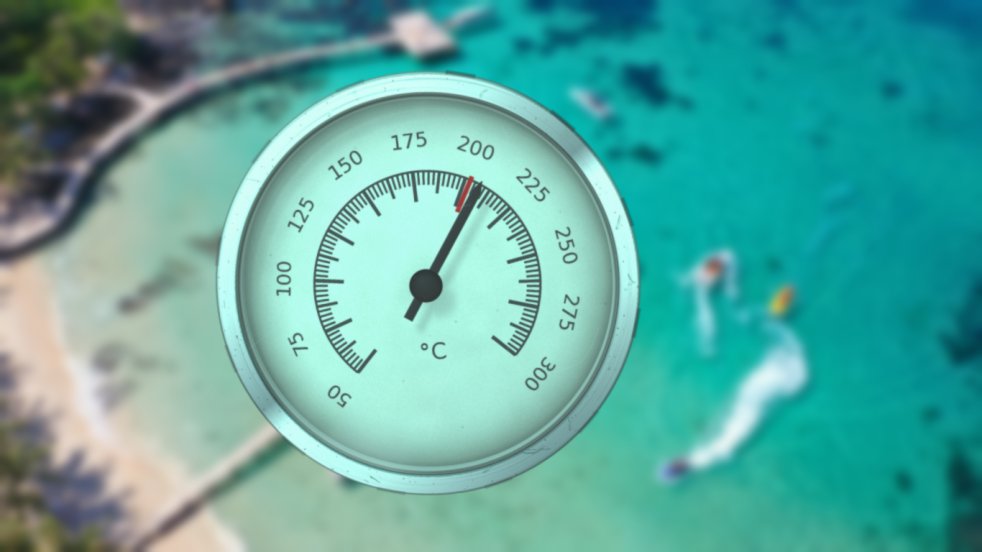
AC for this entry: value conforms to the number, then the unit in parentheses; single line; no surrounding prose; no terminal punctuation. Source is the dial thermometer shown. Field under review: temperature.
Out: 207.5 (°C)
